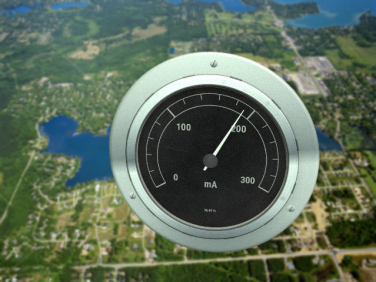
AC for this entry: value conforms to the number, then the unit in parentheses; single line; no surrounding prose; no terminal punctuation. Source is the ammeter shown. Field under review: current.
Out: 190 (mA)
